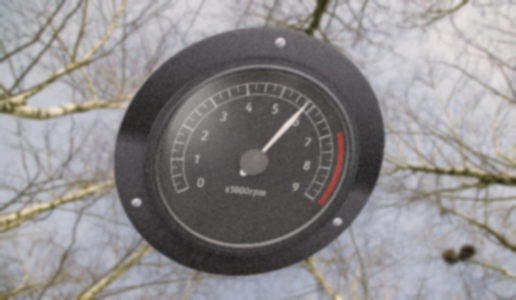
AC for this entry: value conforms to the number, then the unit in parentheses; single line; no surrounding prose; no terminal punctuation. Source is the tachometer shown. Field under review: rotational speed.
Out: 5750 (rpm)
